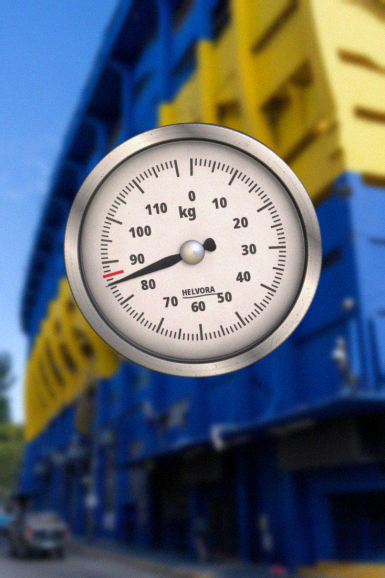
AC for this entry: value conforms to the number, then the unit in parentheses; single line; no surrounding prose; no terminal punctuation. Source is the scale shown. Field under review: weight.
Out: 85 (kg)
